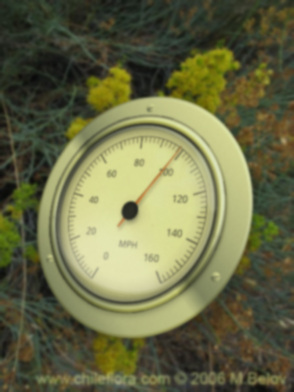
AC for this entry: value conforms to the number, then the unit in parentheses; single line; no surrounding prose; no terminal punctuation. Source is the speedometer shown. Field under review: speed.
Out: 100 (mph)
